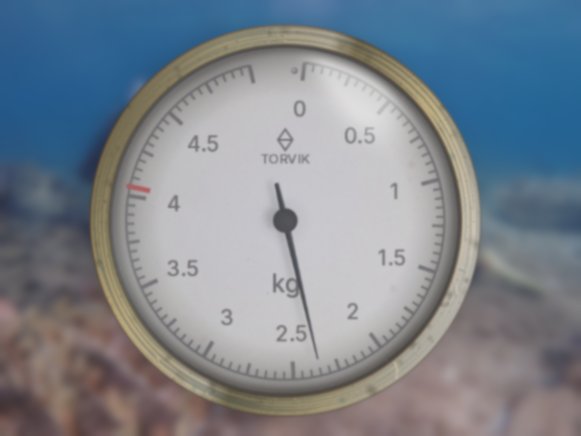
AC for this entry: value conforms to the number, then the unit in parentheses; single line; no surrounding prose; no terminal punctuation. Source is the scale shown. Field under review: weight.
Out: 2.35 (kg)
